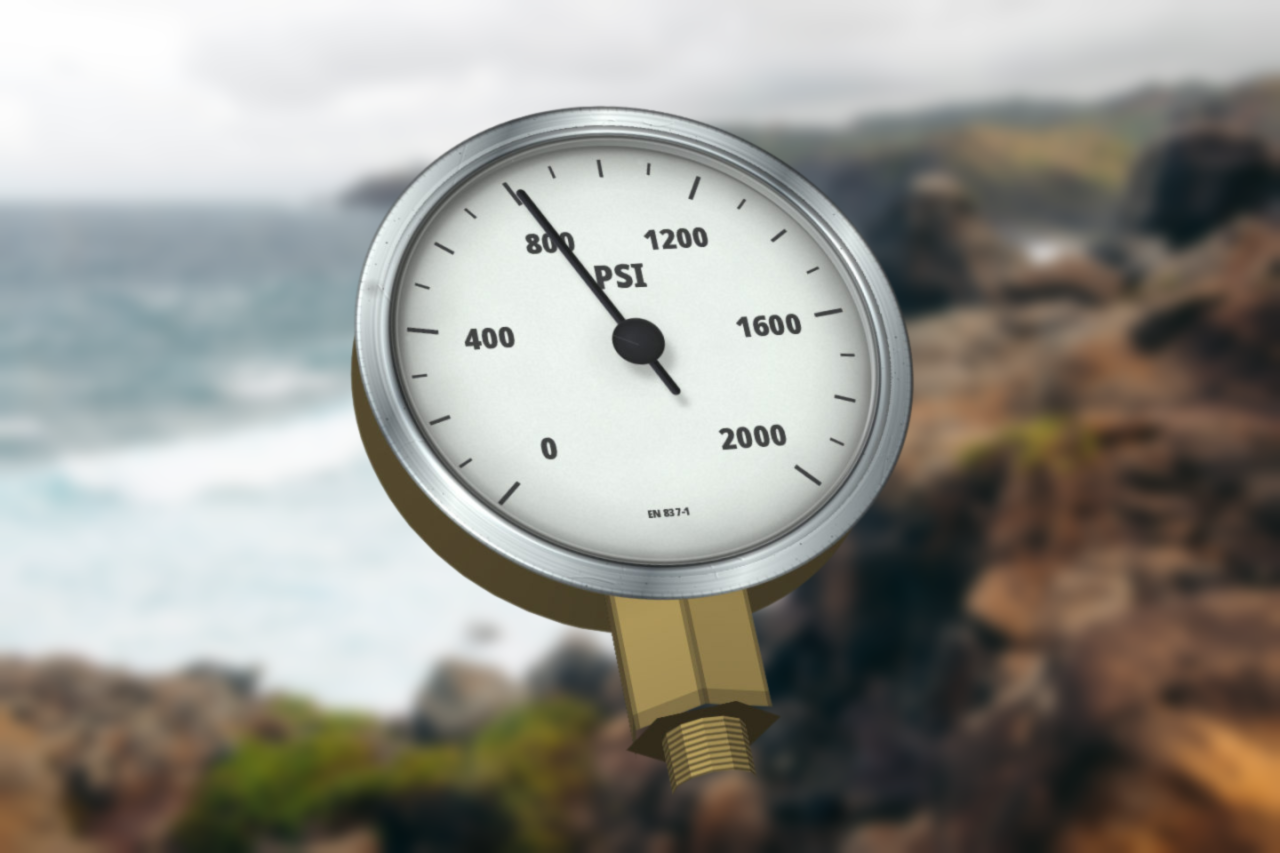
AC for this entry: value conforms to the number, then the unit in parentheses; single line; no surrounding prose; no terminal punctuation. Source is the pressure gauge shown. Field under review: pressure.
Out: 800 (psi)
